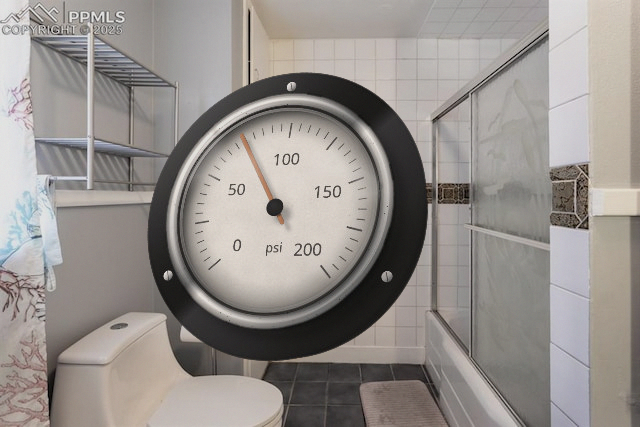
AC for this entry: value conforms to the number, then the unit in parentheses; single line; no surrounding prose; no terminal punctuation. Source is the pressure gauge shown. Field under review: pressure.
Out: 75 (psi)
